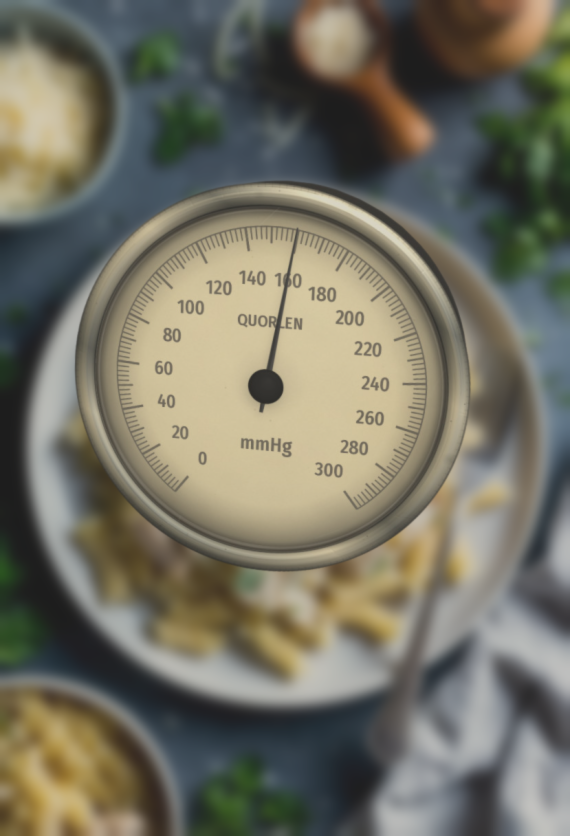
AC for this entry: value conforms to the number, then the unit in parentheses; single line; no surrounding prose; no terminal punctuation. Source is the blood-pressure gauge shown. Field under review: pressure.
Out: 160 (mmHg)
